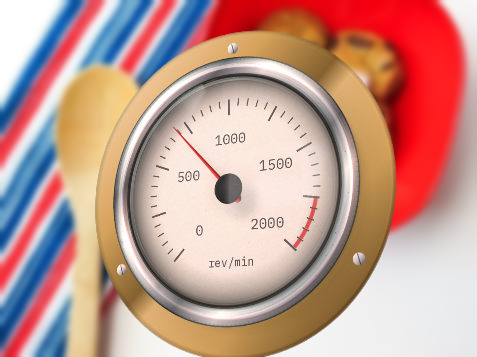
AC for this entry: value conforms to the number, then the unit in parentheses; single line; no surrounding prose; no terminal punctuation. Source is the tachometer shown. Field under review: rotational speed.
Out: 700 (rpm)
